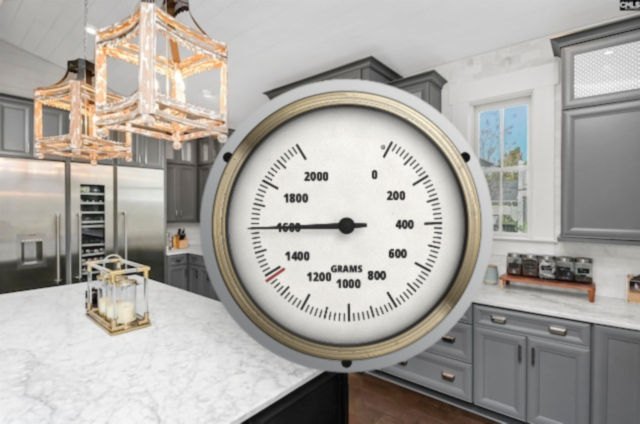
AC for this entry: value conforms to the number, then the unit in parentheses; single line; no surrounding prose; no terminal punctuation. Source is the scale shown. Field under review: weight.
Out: 1600 (g)
